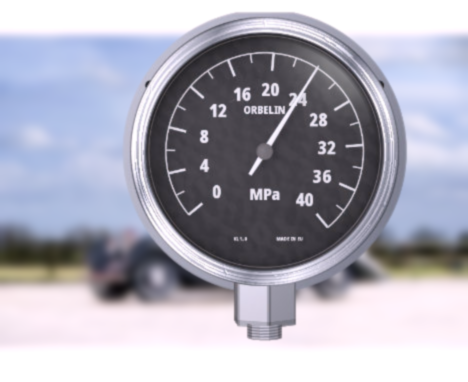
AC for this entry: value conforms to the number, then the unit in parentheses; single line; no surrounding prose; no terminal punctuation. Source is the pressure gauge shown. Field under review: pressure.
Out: 24 (MPa)
